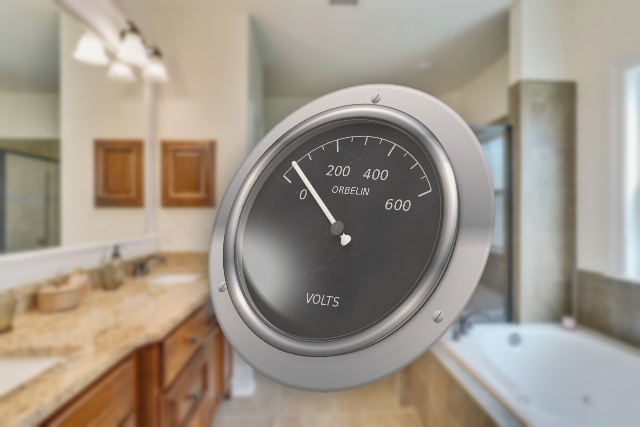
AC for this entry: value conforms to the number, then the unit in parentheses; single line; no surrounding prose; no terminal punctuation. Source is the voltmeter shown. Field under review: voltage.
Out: 50 (V)
